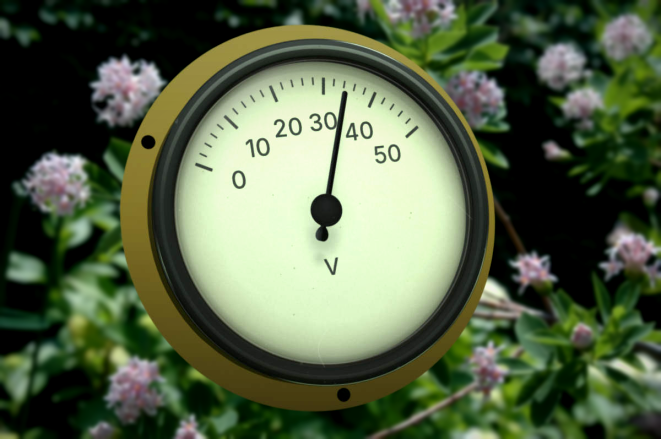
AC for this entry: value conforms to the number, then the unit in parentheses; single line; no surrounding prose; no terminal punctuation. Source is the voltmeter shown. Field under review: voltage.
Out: 34 (V)
